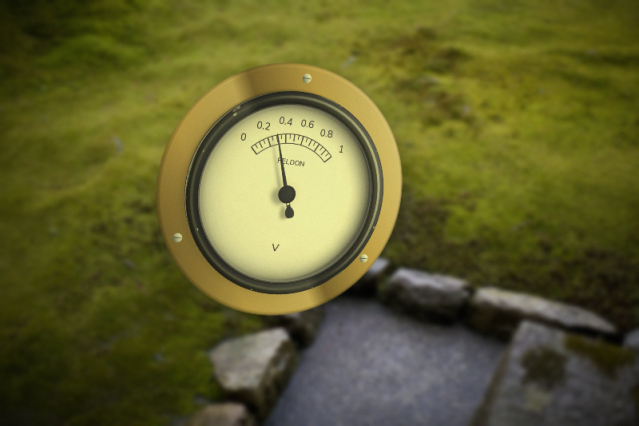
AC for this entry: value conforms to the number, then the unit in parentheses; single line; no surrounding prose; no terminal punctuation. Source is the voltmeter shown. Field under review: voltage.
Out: 0.3 (V)
